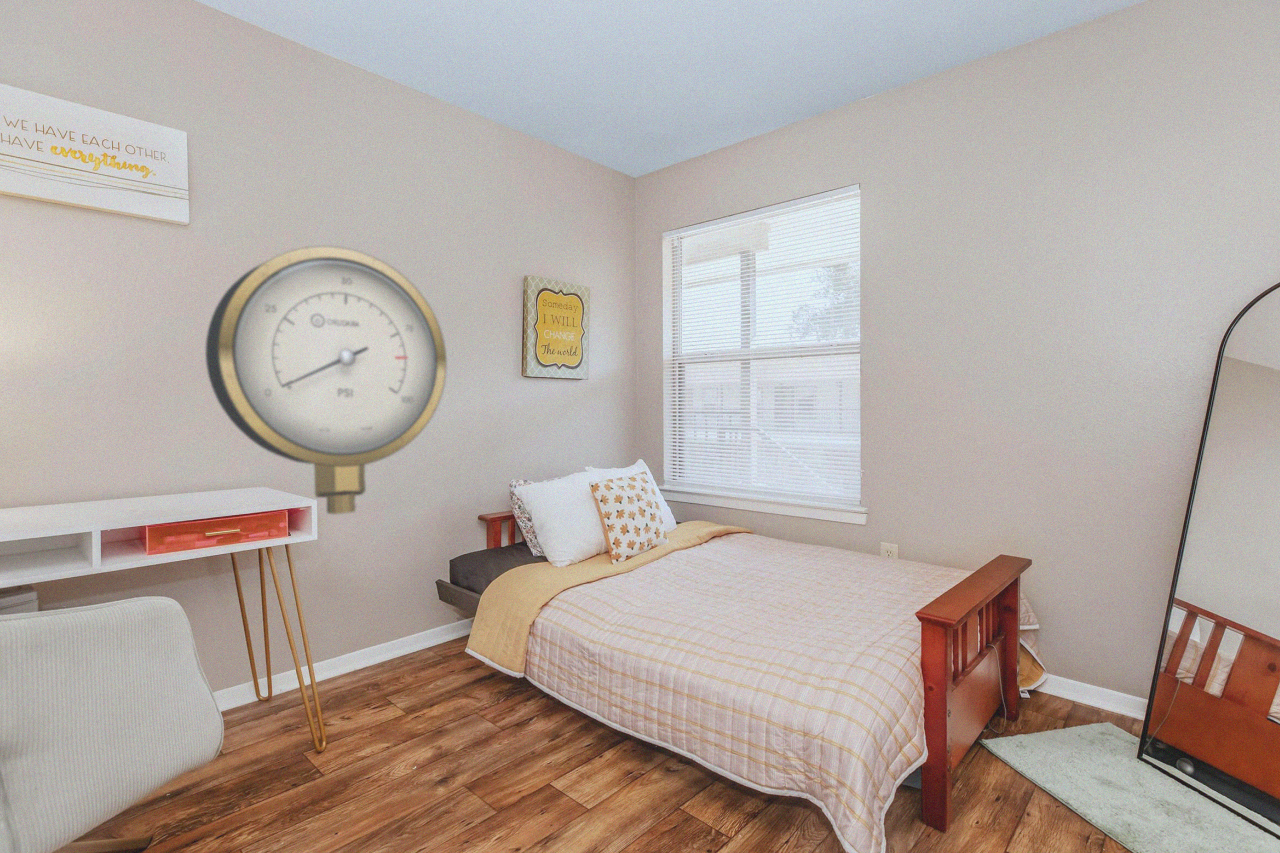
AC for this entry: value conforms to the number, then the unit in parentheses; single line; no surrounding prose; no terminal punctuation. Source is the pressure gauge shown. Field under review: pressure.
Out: 0 (psi)
